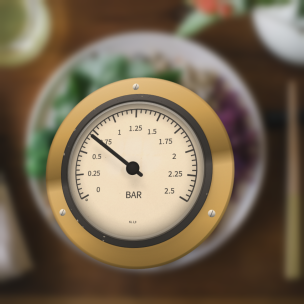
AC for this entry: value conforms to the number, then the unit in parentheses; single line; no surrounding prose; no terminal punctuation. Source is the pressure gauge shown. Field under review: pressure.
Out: 0.7 (bar)
